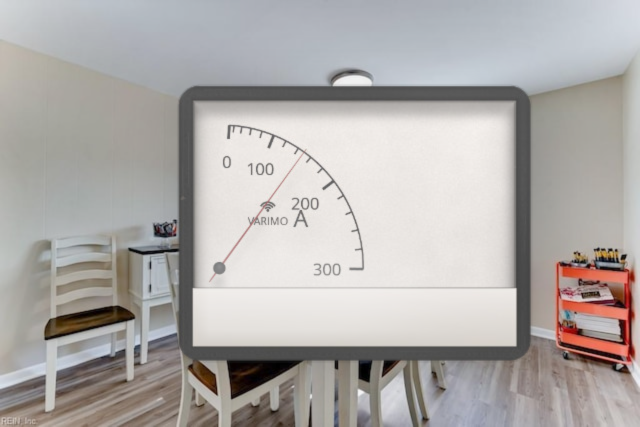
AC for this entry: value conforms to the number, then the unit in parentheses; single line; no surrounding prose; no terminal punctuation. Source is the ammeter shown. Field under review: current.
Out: 150 (A)
